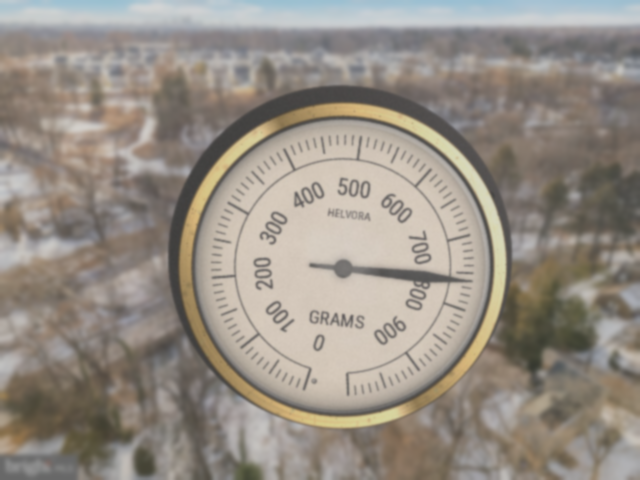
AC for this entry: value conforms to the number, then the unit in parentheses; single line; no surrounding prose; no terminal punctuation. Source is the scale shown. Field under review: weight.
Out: 760 (g)
